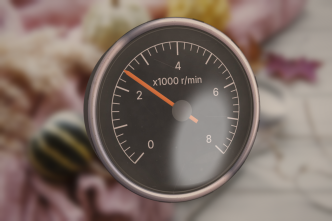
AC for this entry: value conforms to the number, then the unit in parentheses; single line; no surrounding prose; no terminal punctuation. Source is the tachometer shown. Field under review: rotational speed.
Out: 2400 (rpm)
